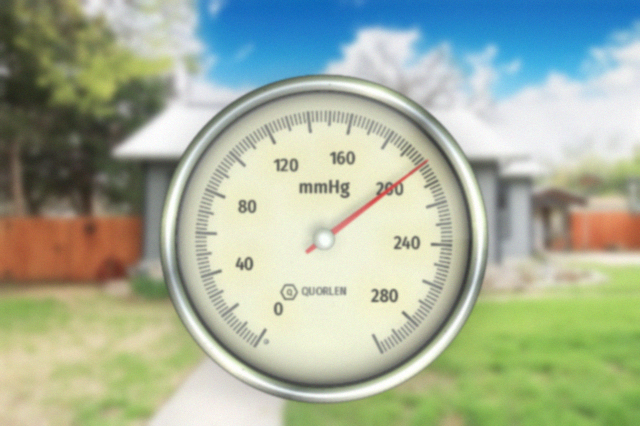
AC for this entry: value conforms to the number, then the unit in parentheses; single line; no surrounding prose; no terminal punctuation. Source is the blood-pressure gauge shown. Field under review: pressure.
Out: 200 (mmHg)
